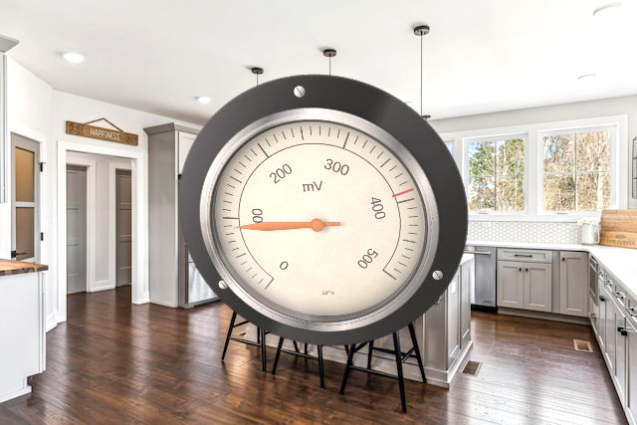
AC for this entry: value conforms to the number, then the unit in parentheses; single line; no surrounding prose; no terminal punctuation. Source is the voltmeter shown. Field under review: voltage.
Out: 90 (mV)
